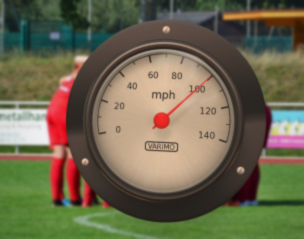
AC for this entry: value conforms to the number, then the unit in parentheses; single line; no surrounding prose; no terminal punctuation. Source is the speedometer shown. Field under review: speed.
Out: 100 (mph)
